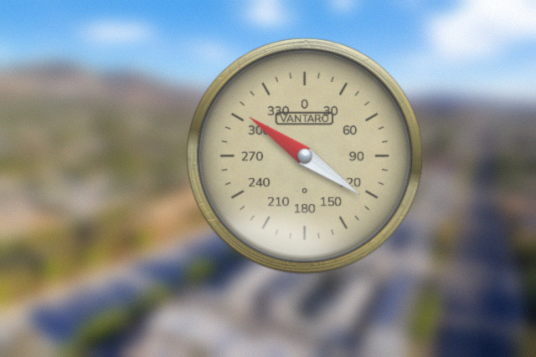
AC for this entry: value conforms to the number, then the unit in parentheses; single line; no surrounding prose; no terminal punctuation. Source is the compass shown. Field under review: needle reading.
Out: 305 (°)
